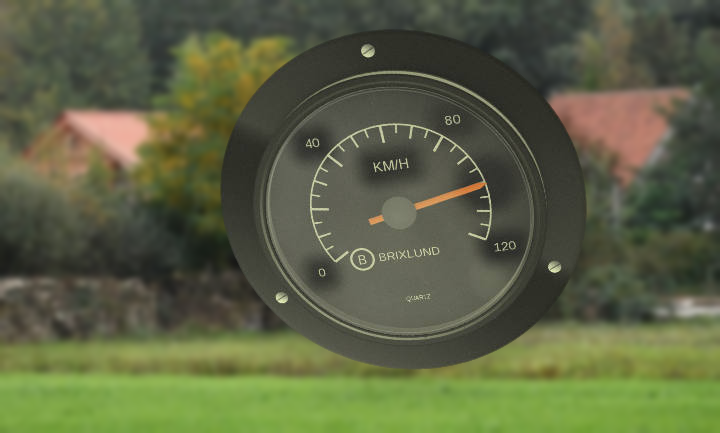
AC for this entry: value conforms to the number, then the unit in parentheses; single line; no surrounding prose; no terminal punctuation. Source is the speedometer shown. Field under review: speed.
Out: 100 (km/h)
